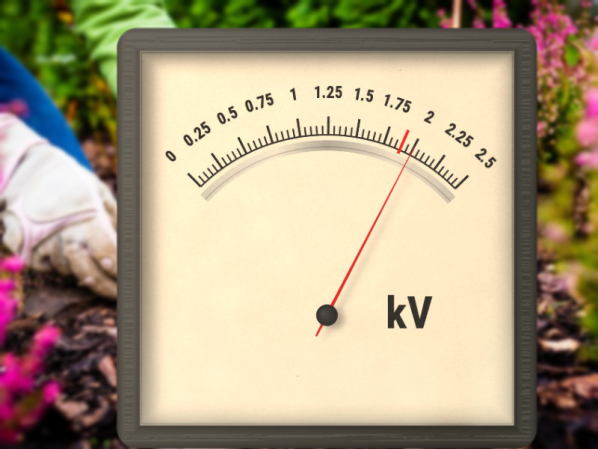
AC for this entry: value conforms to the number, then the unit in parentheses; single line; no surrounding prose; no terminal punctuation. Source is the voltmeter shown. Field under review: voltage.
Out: 2 (kV)
